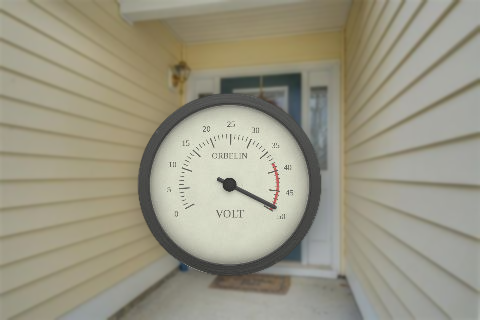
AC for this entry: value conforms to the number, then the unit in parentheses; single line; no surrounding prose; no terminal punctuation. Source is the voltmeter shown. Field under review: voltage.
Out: 49 (V)
